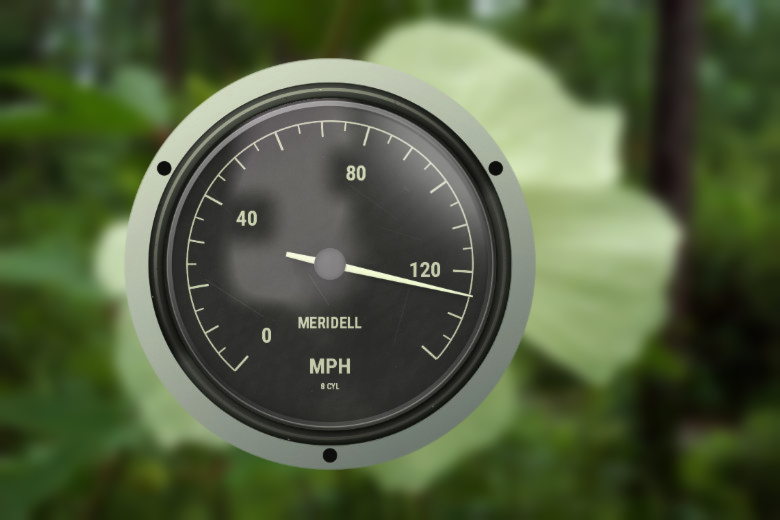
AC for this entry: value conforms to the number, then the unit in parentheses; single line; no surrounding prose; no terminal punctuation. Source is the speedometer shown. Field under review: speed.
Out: 125 (mph)
